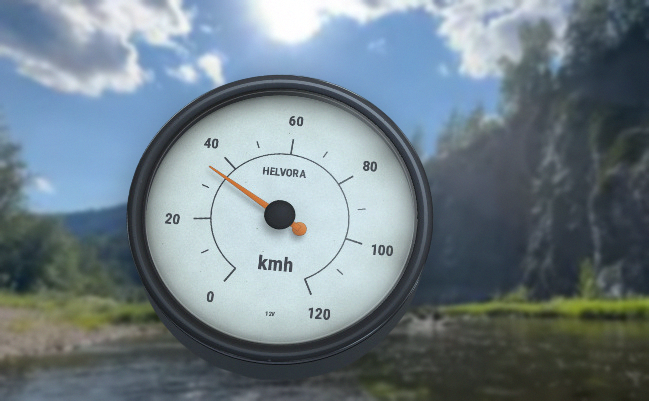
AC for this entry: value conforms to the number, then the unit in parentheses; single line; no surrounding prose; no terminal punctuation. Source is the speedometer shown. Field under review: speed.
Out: 35 (km/h)
